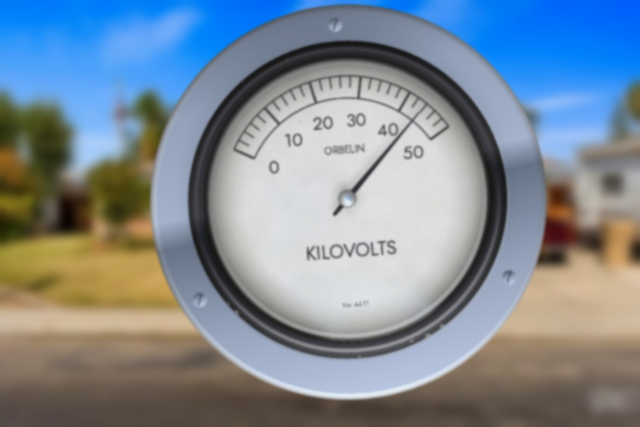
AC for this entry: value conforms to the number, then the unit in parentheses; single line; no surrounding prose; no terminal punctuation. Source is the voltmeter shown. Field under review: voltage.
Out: 44 (kV)
